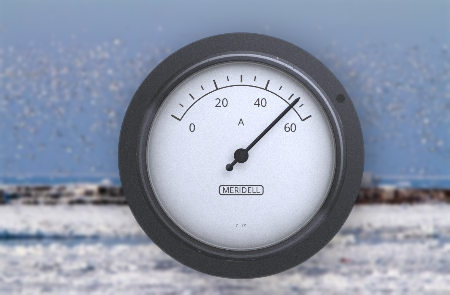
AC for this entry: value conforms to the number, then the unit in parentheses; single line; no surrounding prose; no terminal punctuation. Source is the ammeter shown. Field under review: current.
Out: 52.5 (A)
